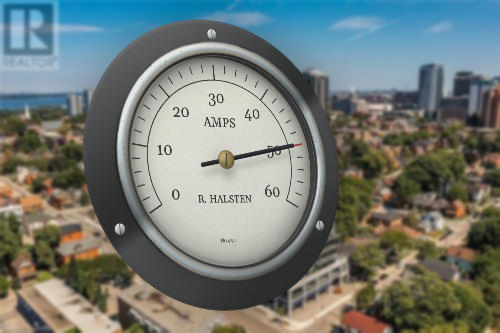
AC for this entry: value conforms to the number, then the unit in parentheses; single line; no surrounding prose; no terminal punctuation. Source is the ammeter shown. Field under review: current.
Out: 50 (A)
